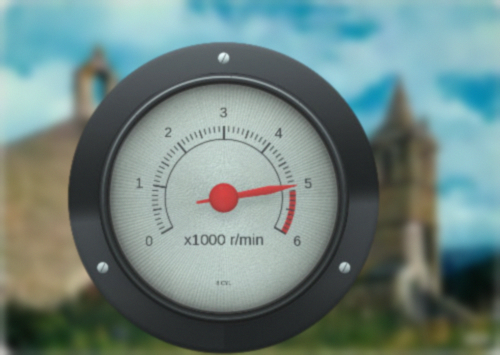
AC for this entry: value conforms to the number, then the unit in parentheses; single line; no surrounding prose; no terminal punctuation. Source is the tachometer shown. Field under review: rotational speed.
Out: 5000 (rpm)
